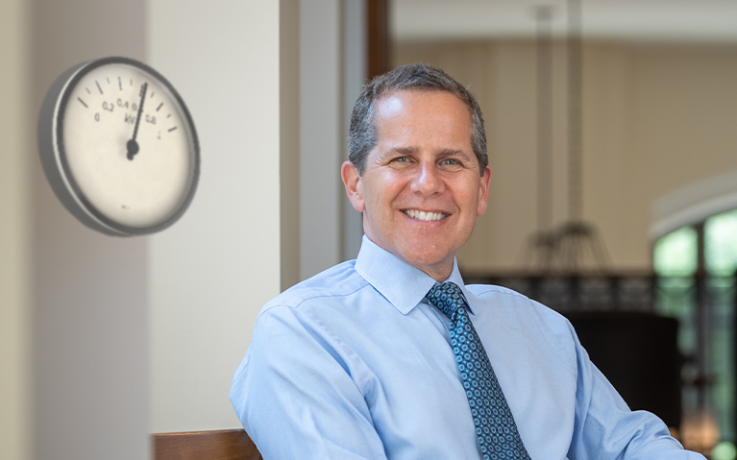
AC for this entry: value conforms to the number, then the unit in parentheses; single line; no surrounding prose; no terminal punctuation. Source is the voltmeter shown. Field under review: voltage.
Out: 0.6 (kV)
